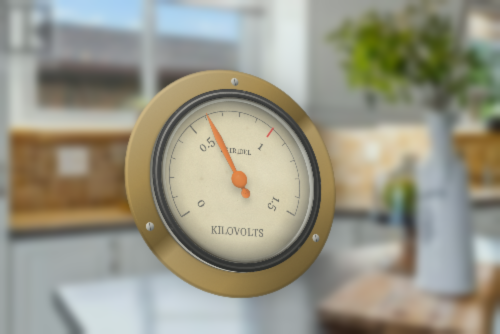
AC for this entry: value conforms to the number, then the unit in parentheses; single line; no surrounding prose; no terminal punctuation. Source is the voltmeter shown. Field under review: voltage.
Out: 0.6 (kV)
